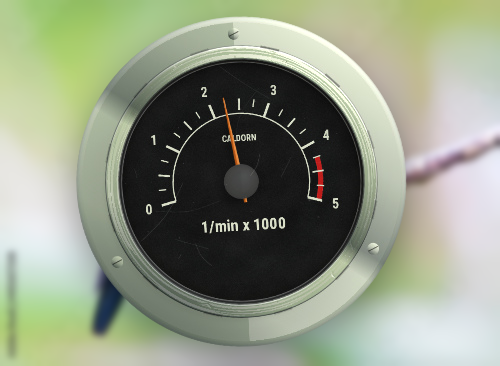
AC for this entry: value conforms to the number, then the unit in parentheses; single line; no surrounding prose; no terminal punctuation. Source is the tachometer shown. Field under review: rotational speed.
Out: 2250 (rpm)
